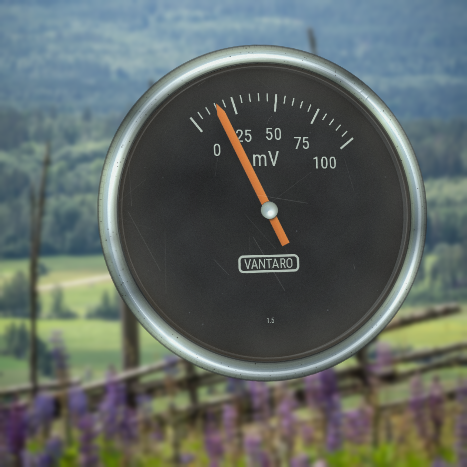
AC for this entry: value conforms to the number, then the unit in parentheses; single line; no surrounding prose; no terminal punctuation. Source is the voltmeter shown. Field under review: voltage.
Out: 15 (mV)
